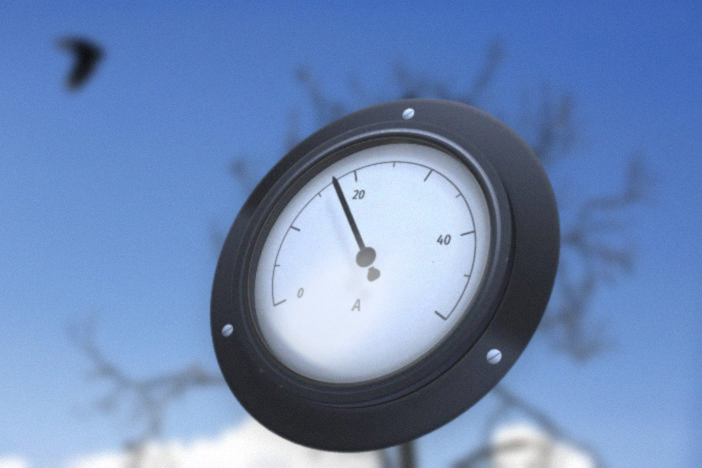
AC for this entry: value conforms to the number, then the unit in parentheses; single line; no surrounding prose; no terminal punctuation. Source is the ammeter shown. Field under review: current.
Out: 17.5 (A)
